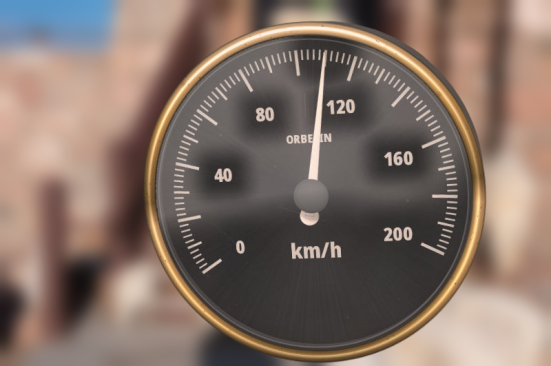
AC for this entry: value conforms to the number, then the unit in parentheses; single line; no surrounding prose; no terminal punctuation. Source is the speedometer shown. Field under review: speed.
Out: 110 (km/h)
